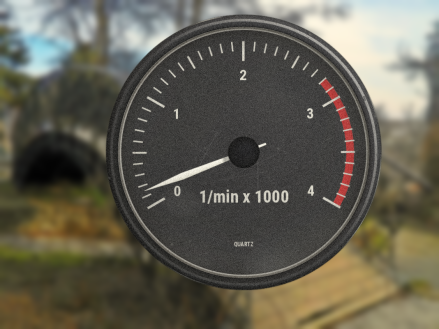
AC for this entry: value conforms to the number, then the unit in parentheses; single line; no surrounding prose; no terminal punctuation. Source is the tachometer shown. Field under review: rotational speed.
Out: 150 (rpm)
